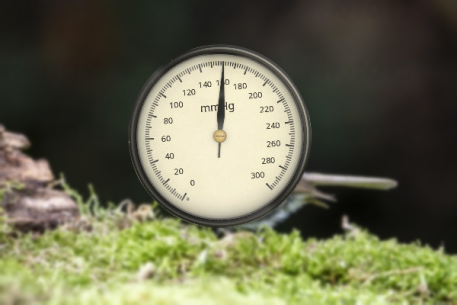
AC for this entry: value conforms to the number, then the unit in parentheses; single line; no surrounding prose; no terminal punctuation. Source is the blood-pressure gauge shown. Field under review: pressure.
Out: 160 (mmHg)
